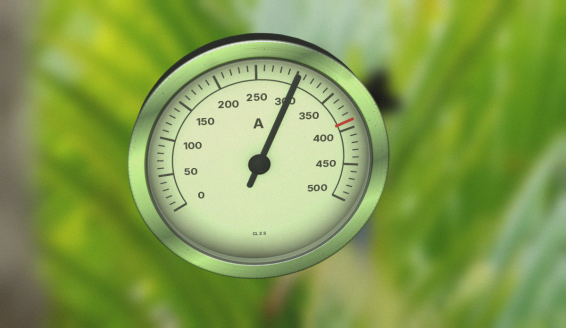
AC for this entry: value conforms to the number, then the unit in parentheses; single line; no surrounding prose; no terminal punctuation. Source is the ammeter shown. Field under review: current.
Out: 300 (A)
